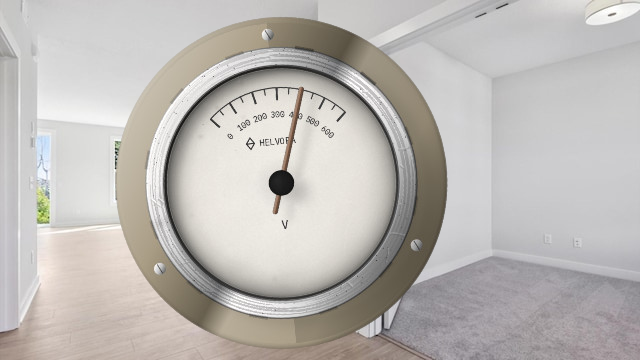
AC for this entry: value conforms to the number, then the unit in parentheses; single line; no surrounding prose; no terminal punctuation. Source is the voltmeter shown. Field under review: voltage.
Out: 400 (V)
